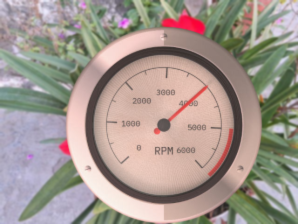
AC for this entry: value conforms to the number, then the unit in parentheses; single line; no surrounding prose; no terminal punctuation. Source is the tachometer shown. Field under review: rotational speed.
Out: 4000 (rpm)
